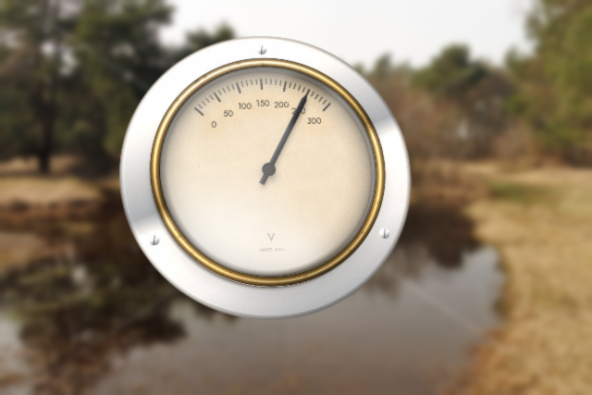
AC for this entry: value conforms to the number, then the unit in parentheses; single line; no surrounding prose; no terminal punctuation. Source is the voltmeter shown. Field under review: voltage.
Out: 250 (V)
